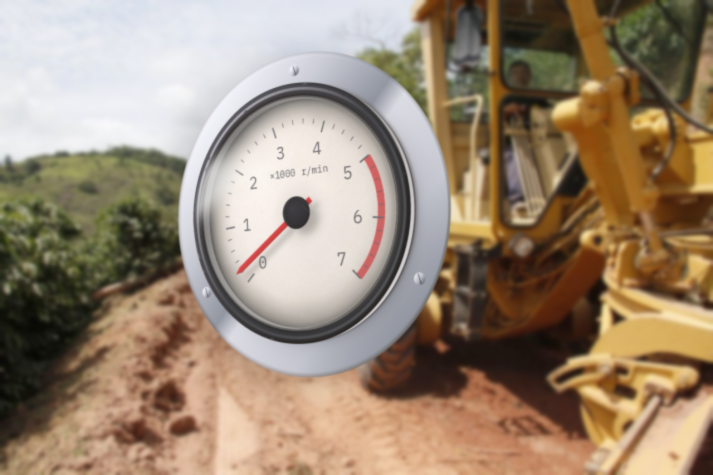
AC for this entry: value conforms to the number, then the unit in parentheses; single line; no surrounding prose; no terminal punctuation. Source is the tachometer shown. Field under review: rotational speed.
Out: 200 (rpm)
